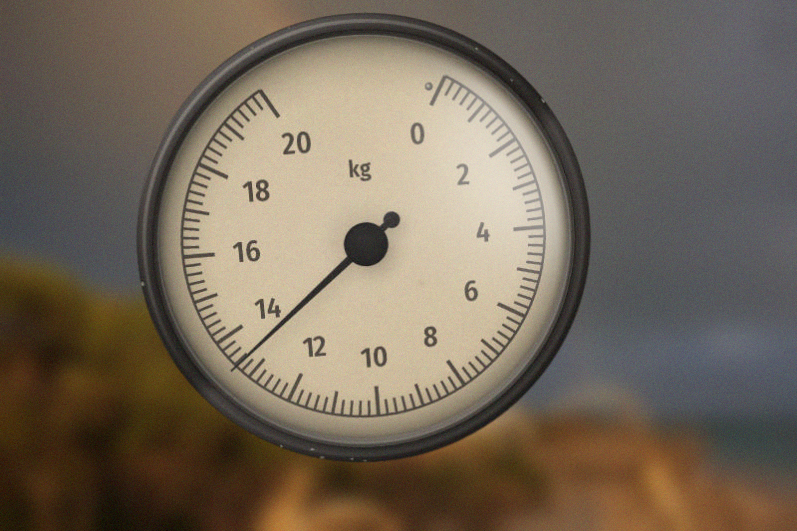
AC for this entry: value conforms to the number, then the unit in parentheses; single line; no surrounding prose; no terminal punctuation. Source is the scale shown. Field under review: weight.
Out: 13.4 (kg)
